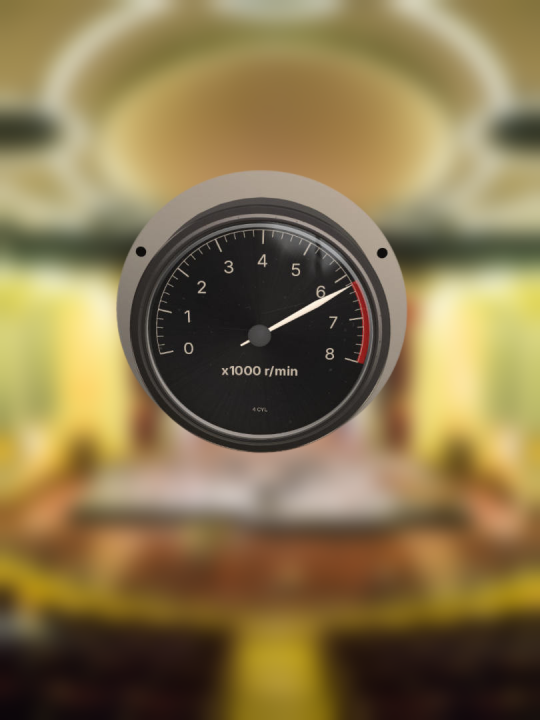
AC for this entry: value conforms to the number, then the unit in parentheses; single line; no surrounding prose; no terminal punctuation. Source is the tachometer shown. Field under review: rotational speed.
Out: 6200 (rpm)
